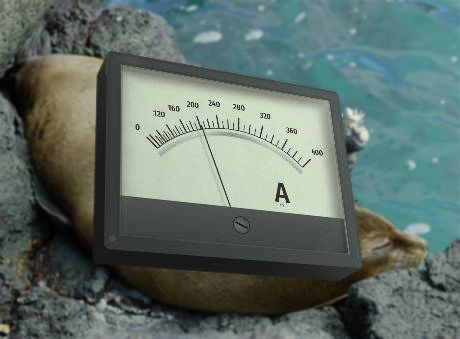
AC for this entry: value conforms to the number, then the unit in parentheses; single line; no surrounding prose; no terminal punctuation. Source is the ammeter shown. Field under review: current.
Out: 200 (A)
